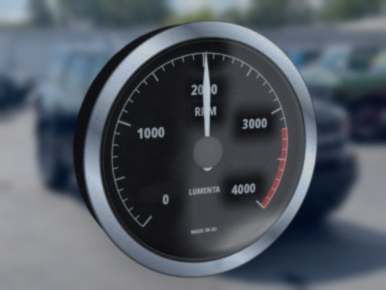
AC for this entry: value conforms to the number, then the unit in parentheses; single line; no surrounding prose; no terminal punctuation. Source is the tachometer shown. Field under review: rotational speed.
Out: 2000 (rpm)
